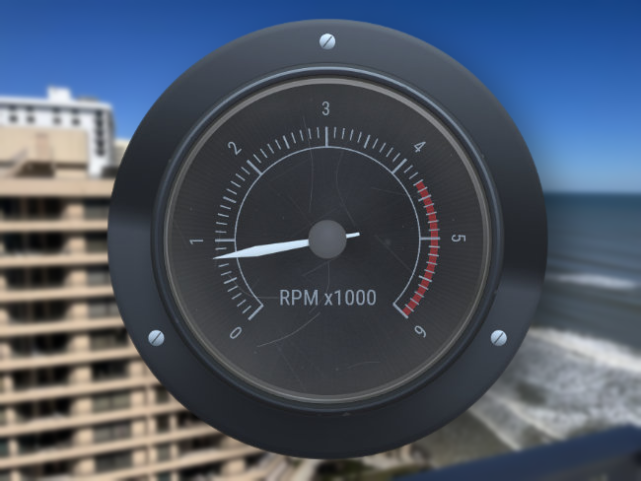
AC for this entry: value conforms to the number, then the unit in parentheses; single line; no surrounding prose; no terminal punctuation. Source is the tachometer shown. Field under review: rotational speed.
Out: 800 (rpm)
